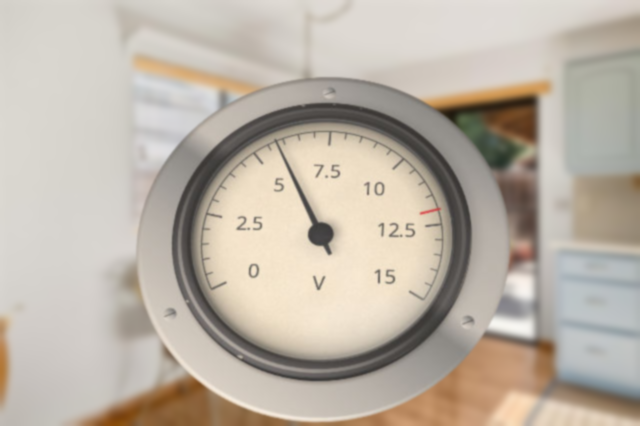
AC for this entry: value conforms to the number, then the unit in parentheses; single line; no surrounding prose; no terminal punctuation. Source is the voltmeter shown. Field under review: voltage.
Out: 5.75 (V)
